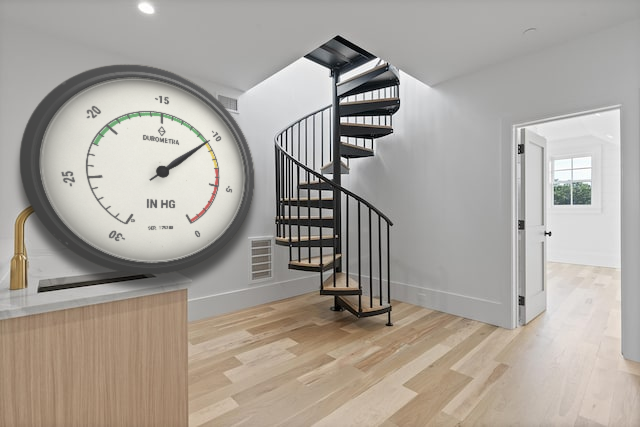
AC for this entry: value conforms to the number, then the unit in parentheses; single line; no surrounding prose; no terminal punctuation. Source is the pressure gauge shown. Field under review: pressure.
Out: -10 (inHg)
